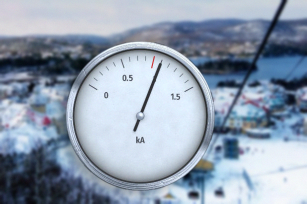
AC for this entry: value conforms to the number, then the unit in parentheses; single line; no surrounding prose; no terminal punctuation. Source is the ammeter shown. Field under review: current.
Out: 1 (kA)
